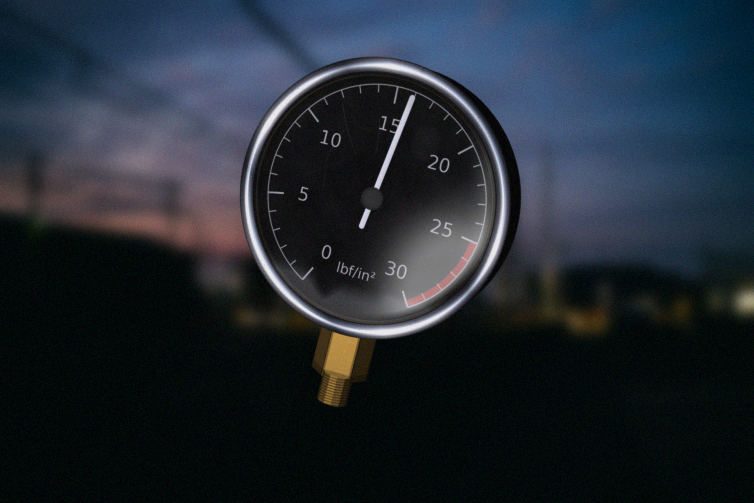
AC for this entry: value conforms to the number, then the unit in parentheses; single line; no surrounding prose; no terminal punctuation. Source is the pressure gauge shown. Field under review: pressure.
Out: 16 (psi)
